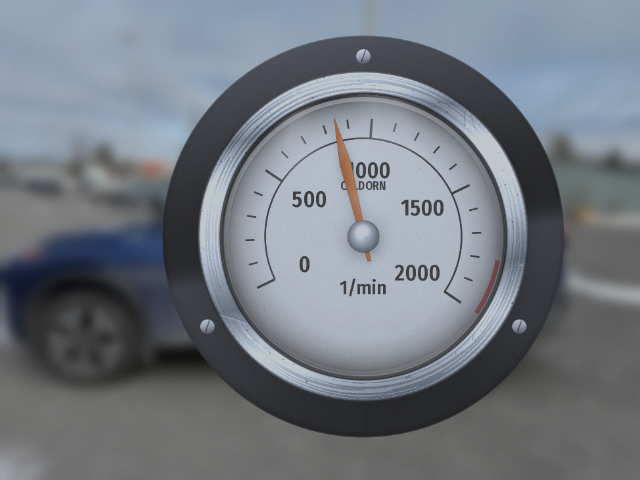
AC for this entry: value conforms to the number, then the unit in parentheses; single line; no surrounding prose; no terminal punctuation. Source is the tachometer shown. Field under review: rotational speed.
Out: 850 (rpm)
